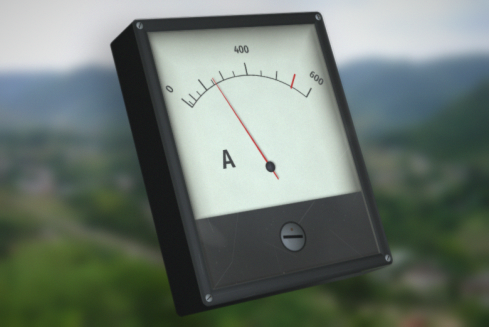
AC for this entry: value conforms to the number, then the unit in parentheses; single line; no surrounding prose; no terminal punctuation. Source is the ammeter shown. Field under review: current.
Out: 250 (A)
